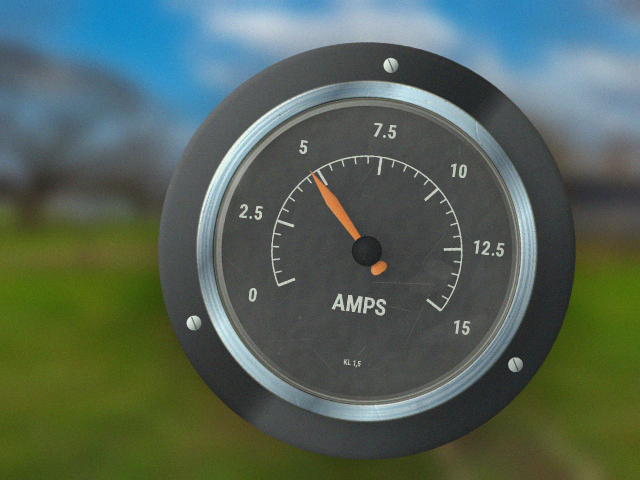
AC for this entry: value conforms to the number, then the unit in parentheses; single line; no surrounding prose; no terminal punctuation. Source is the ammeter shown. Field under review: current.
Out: 4.75 (A)
